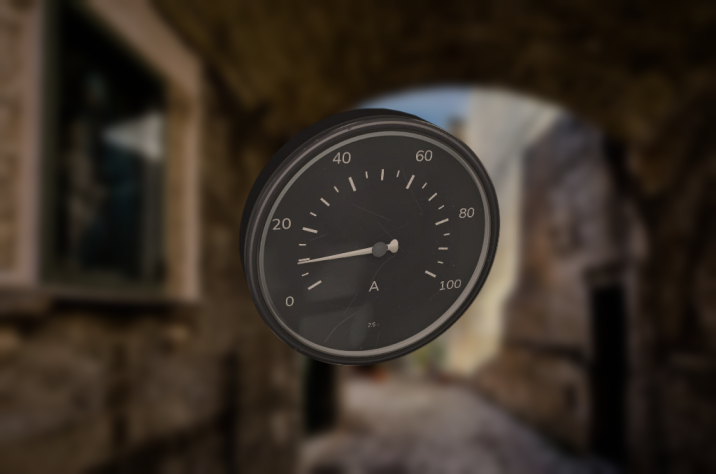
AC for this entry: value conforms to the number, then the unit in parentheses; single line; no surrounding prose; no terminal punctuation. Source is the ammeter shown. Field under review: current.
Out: 10 (A)
